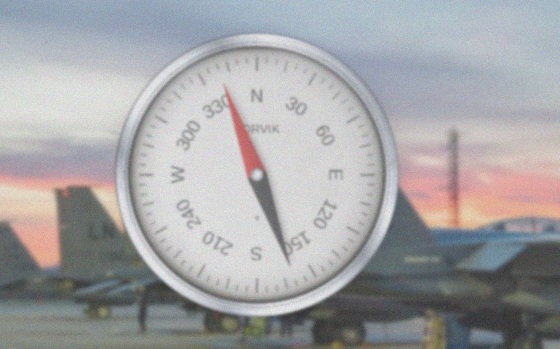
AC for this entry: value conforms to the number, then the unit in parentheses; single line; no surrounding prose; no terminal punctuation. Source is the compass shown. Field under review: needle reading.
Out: 340 (°)
